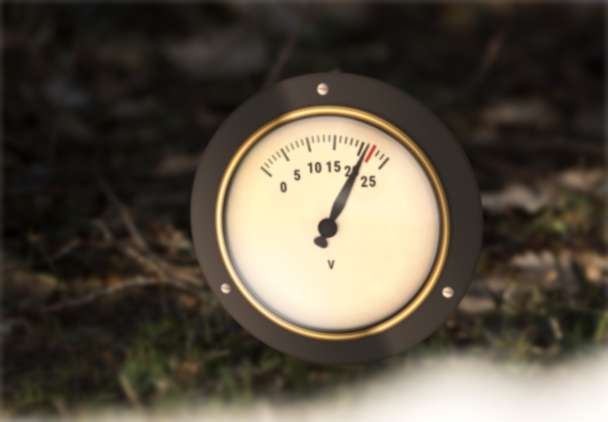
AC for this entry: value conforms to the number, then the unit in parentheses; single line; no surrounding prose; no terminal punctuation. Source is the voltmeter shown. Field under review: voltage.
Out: 21 (V)
